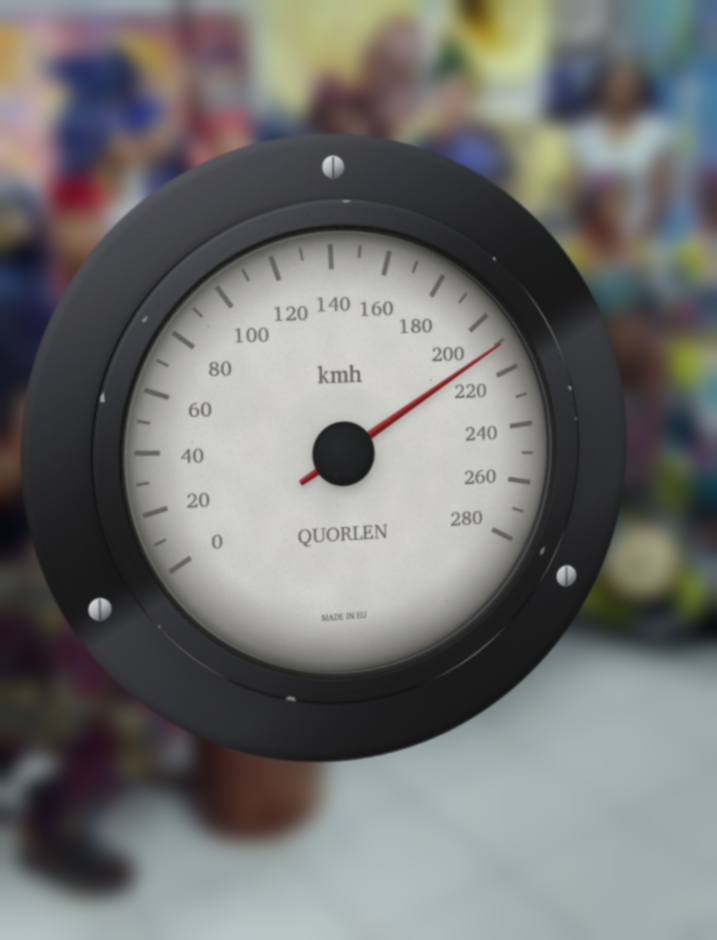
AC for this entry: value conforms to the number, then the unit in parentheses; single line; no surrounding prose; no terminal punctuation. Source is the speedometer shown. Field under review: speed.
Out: 210 (km/h)
